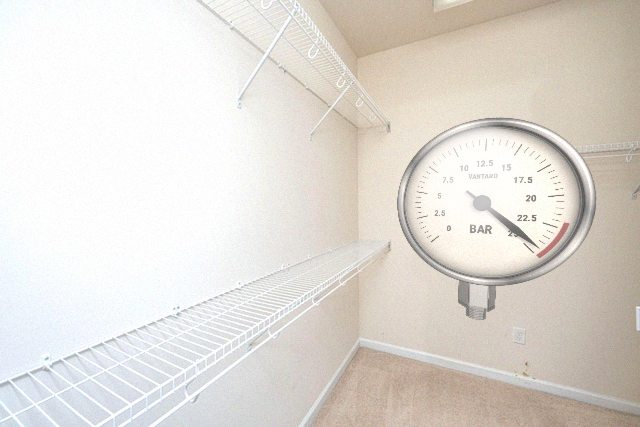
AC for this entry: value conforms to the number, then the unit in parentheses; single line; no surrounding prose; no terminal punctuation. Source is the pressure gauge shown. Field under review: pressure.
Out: 24.5 (bar)
